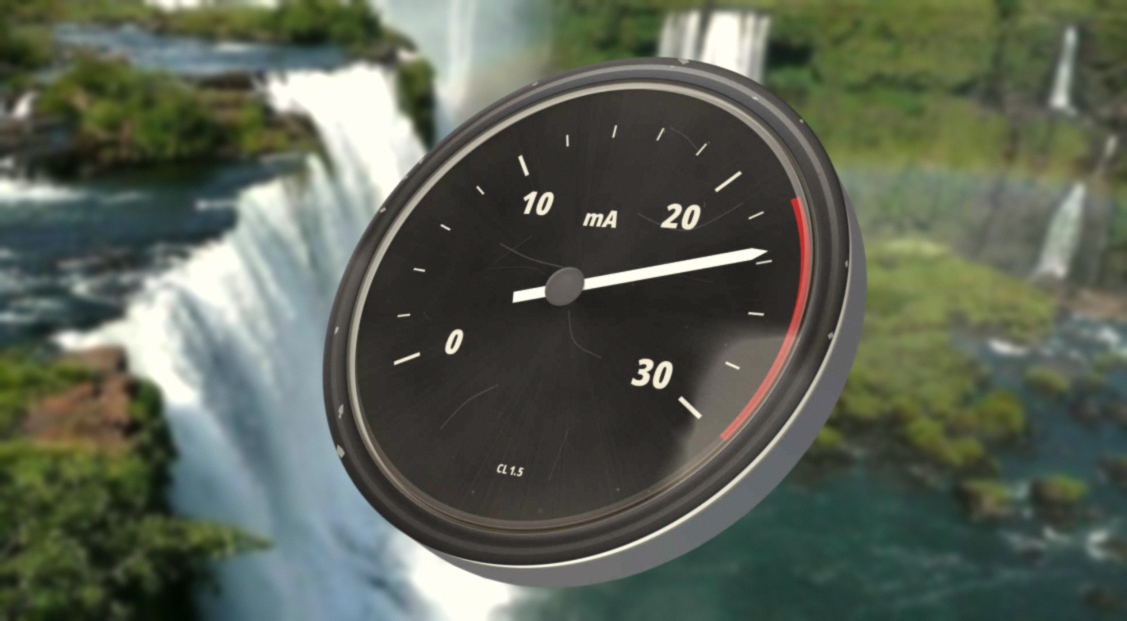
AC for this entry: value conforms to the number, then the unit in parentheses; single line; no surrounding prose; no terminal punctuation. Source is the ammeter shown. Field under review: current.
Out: 24 (mA)
